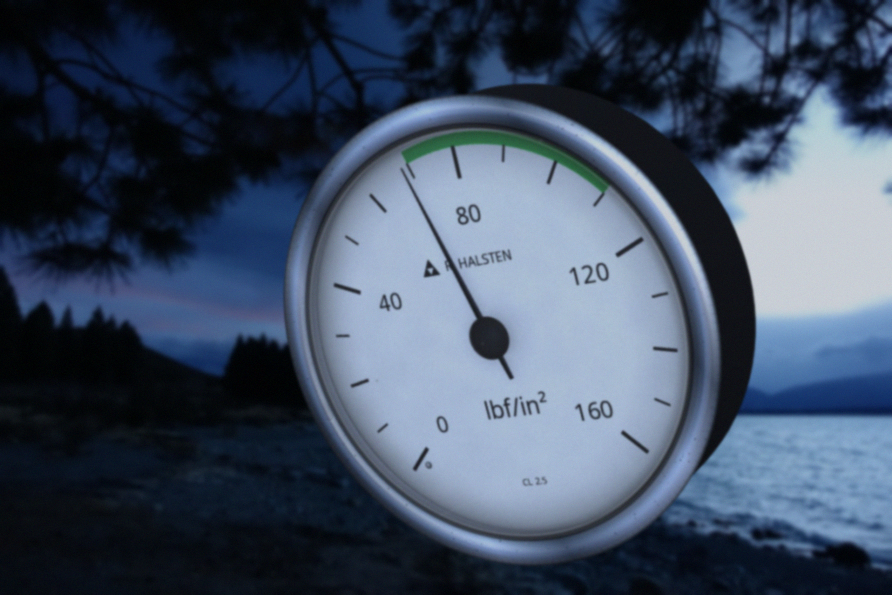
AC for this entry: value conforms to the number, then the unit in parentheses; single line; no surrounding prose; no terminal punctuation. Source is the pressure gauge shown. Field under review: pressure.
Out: 70 (psi)
